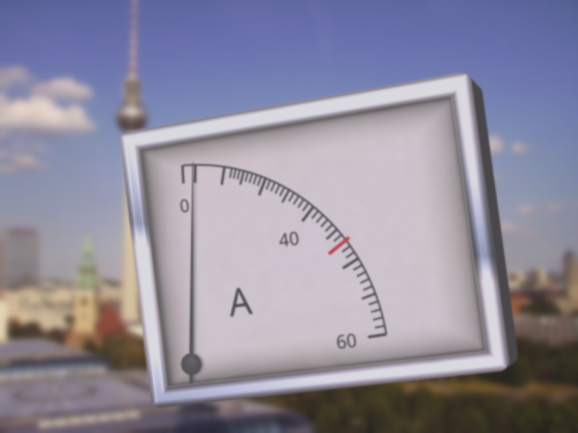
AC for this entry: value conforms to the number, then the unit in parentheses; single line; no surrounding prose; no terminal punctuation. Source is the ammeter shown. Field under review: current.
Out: 10 (A)
